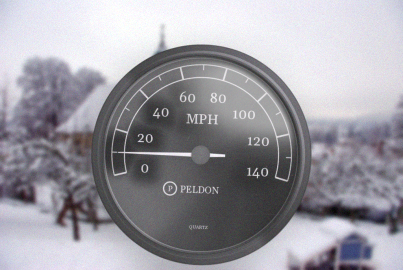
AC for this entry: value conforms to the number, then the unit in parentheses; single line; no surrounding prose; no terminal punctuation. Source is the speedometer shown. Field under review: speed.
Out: 10 (mph)
